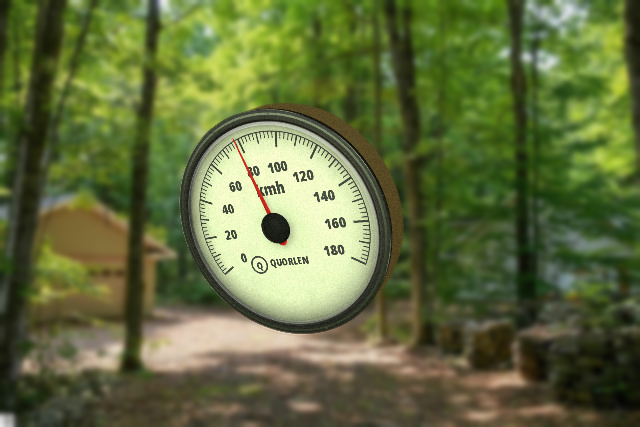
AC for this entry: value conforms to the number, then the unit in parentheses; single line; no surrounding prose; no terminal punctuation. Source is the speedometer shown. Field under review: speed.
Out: 80 (km/h)
